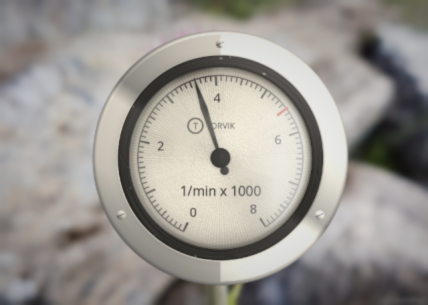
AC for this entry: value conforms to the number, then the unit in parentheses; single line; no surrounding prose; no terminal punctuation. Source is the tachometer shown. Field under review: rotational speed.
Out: 3600 (rpm)
